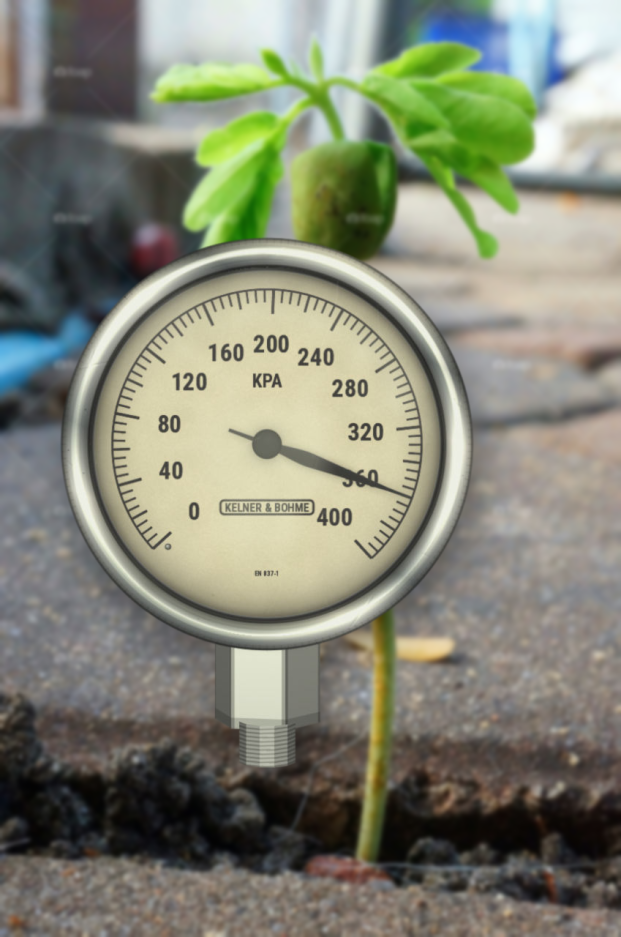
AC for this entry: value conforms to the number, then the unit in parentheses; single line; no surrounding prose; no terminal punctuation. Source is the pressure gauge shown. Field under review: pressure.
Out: 360 (kPa)
